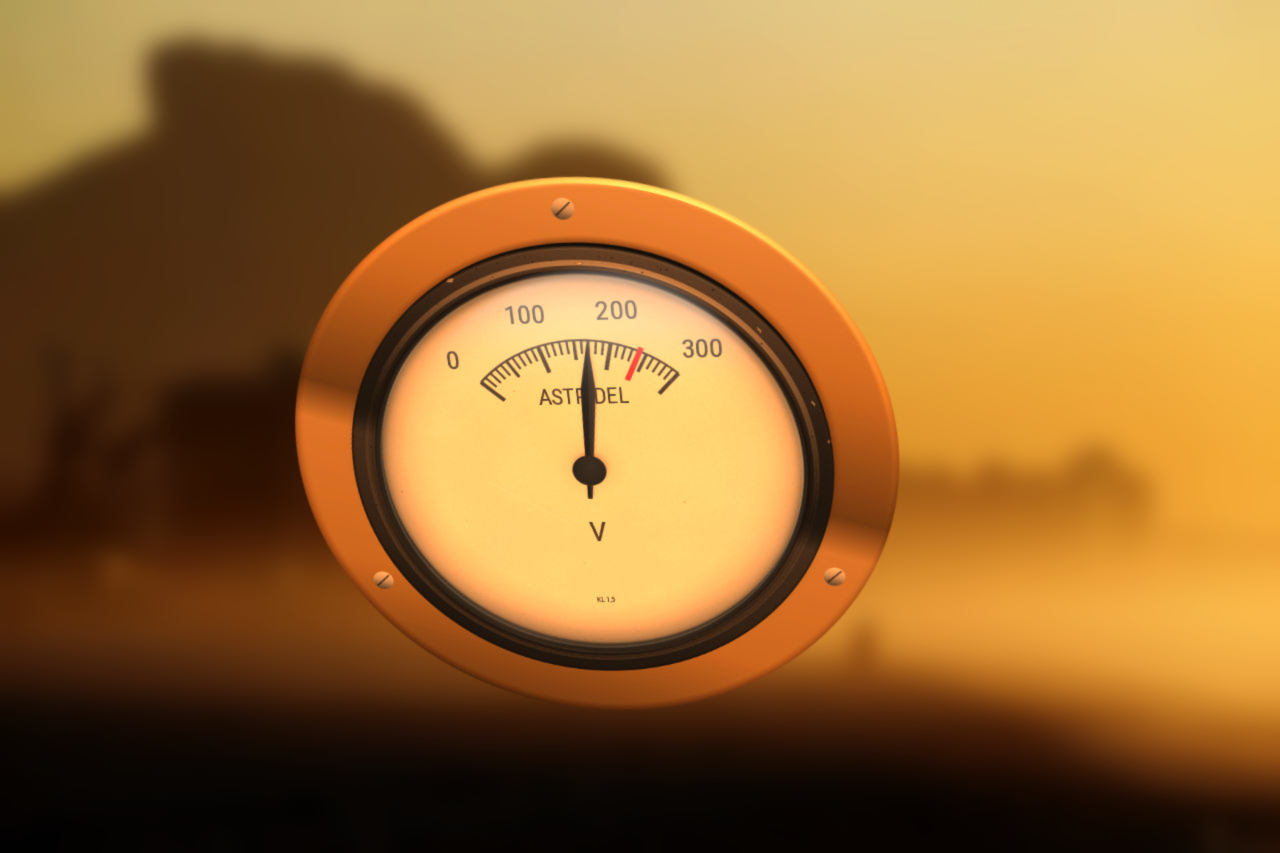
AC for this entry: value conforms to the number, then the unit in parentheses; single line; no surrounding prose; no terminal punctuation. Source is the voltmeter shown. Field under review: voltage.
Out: 170 (V)
